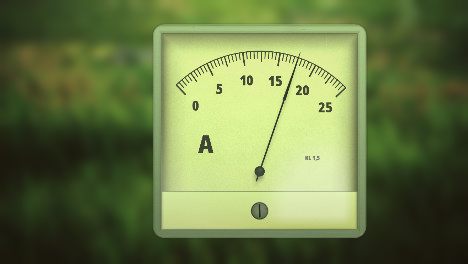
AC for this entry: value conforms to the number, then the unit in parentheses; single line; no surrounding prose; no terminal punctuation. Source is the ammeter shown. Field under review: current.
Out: 17.5 (A)
